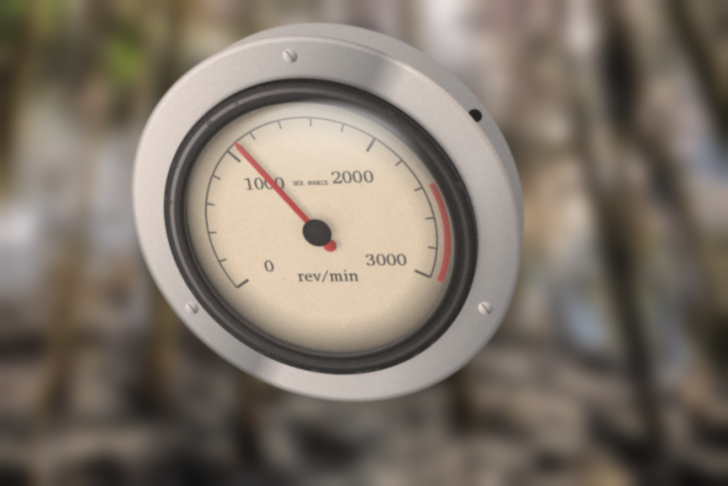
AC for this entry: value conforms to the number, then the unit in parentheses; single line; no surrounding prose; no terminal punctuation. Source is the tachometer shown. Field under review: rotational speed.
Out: 1100 (rpm)
